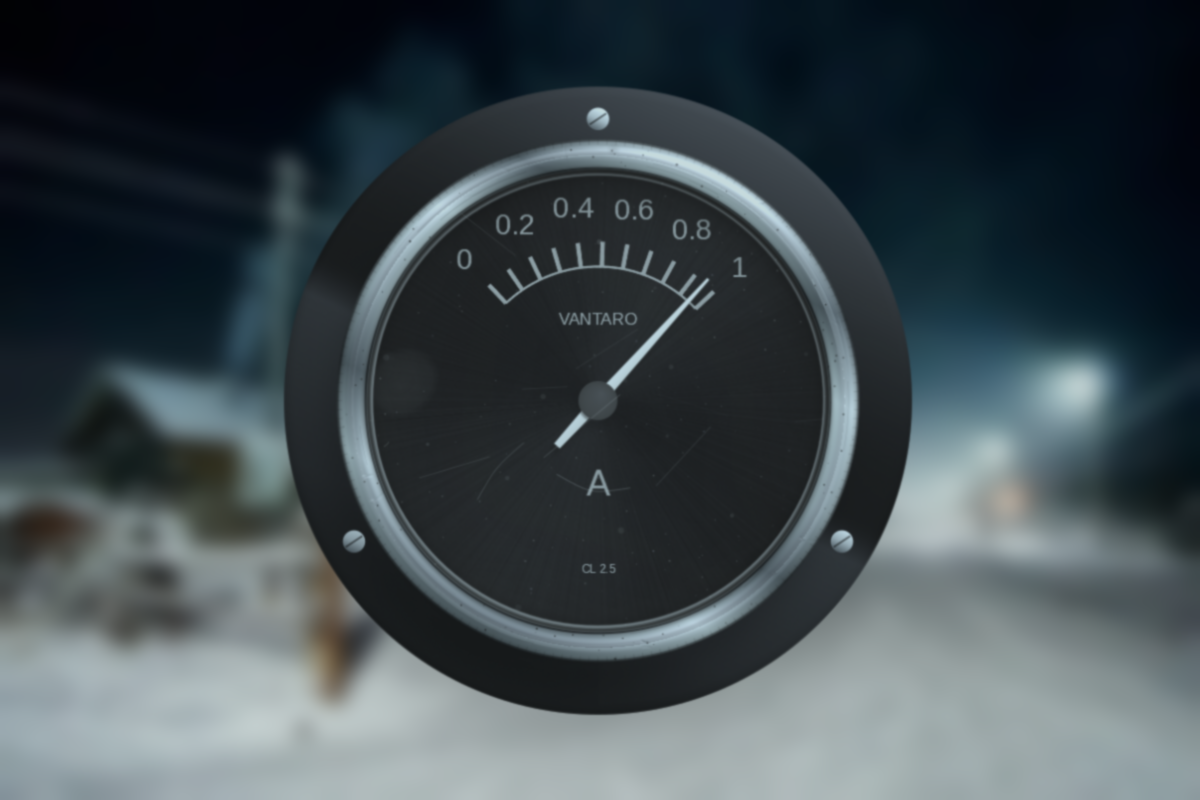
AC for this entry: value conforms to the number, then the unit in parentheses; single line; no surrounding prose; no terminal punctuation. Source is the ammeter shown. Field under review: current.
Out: 0.95 (A)
